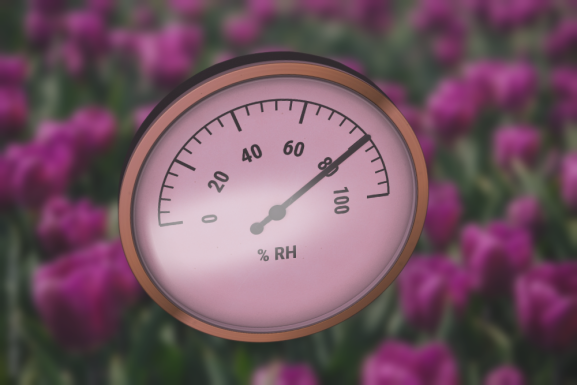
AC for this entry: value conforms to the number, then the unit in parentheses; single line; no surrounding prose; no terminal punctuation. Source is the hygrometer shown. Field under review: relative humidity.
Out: 80 (%)
